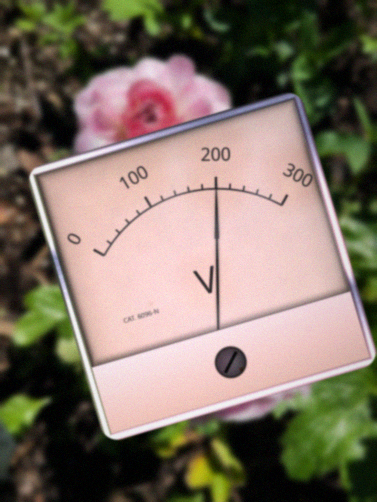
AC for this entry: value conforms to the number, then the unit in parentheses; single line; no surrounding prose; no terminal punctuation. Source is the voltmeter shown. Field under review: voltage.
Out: 200 (V)
